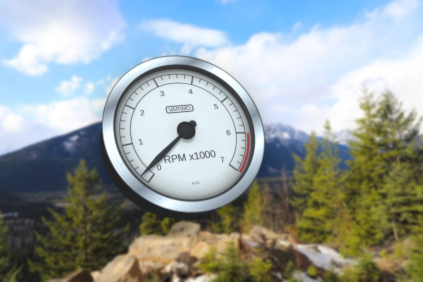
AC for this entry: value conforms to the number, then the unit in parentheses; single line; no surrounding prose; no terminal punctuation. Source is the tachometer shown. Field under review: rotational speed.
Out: 200 (rpm)
